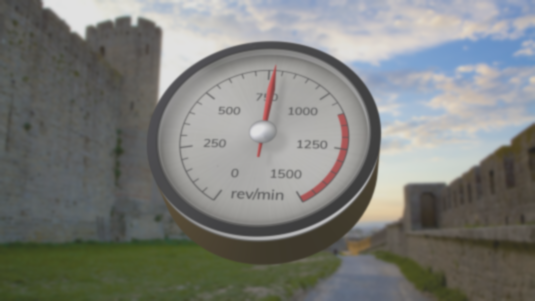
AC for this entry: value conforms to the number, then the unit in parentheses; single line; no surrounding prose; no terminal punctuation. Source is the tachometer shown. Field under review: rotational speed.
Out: 775 (rpm)
